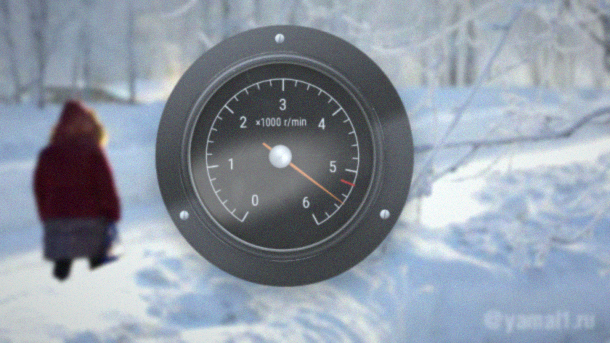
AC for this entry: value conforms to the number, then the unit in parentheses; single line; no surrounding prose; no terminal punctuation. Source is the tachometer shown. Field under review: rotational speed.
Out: 5500 (rpm)
